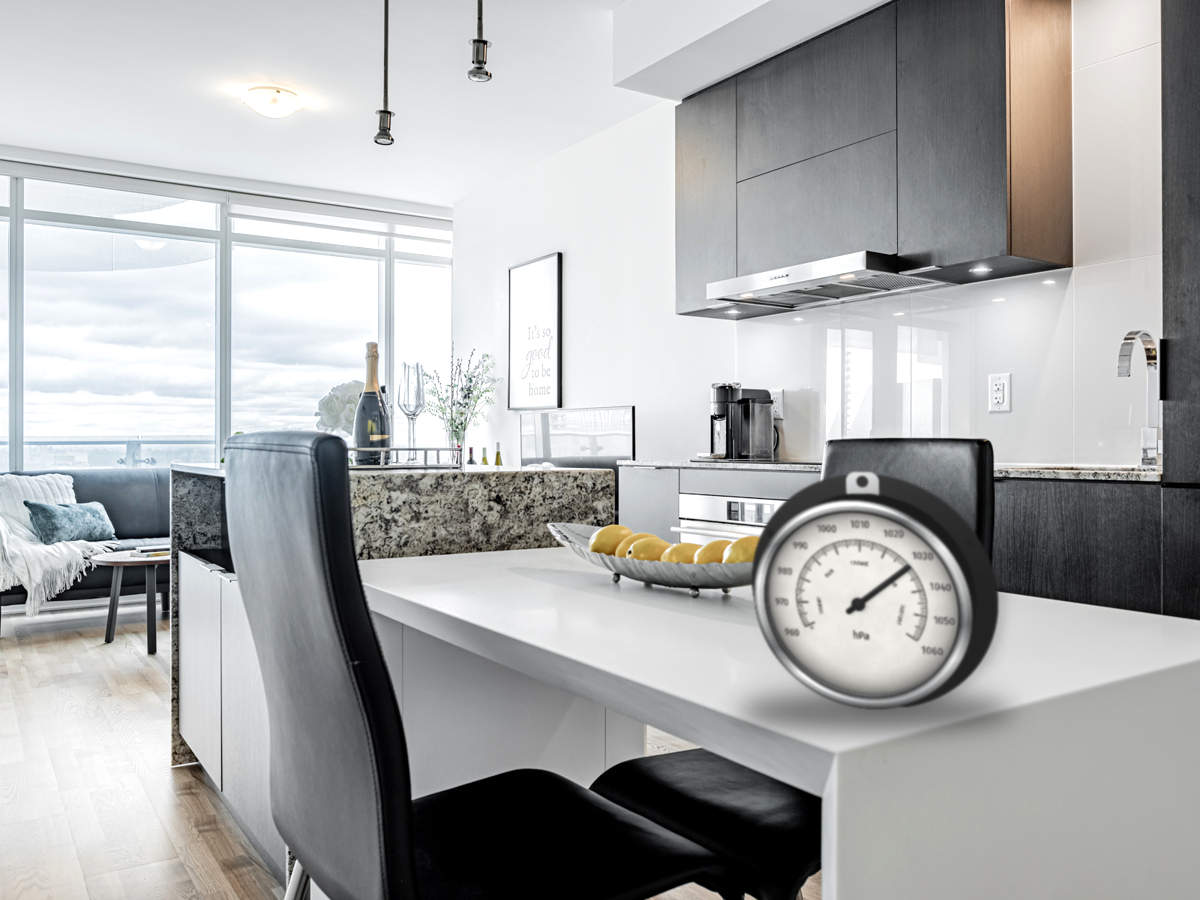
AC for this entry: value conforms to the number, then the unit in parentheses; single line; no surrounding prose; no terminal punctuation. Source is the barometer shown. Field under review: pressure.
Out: 1030 (hPa)
